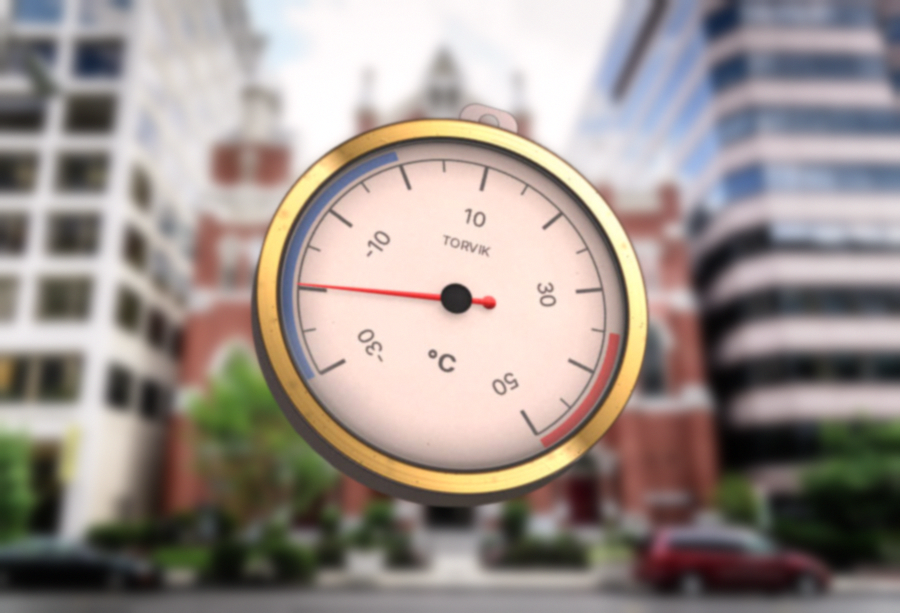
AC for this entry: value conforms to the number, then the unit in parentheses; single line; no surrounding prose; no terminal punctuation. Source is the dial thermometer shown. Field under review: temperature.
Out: -20 (°C)
